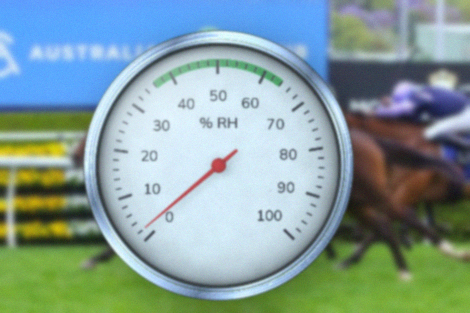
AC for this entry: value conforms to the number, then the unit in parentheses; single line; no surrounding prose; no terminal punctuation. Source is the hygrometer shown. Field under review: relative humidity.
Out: 2 (%)
